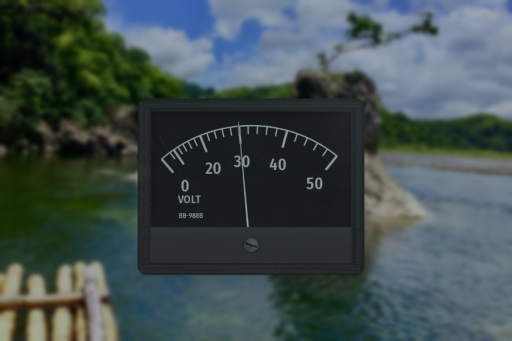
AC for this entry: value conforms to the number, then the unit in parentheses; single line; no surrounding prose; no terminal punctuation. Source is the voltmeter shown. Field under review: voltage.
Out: 30 (V)
